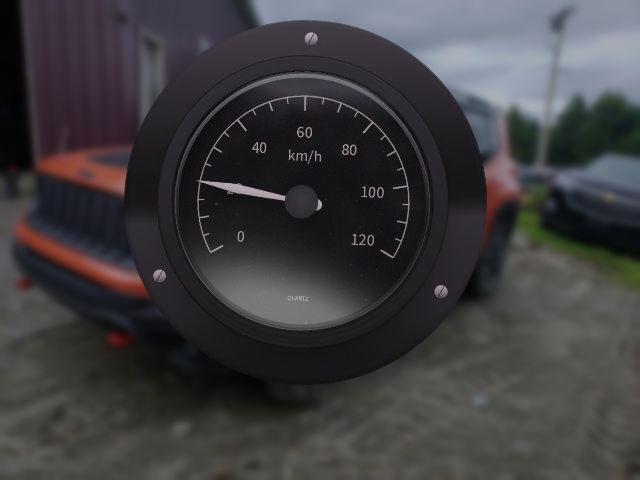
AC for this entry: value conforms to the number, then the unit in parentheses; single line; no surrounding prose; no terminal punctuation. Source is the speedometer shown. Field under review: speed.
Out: 20 (km/h)
